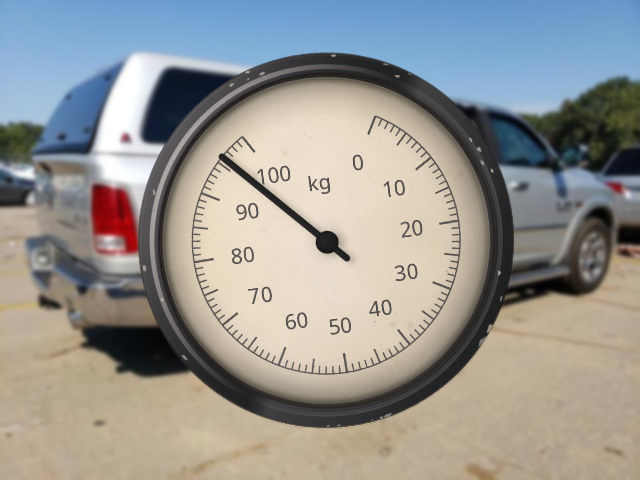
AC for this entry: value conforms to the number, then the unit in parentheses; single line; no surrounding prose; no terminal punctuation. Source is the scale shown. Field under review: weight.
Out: 96 (kg)
